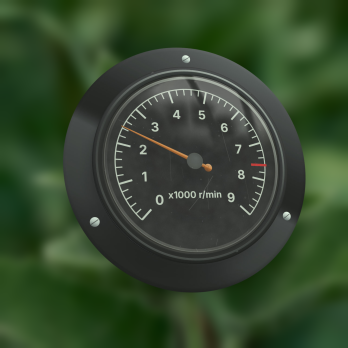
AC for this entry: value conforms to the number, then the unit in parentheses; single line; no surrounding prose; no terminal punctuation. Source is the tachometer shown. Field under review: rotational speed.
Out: 2400 (rpm)
